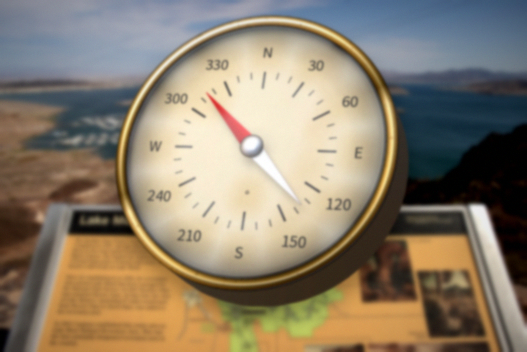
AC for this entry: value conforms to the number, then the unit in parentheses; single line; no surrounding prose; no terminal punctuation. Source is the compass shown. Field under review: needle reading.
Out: 315 (°)
